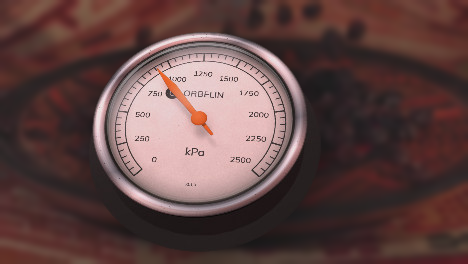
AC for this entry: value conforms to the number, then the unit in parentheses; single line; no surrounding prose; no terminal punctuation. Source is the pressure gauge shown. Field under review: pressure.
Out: 900 (kPa)
